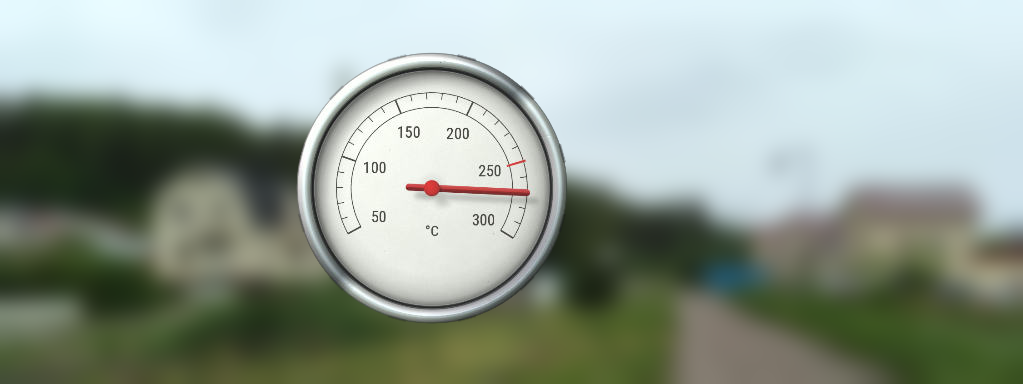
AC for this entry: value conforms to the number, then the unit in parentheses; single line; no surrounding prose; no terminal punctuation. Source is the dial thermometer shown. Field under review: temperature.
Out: 270 (°C)
